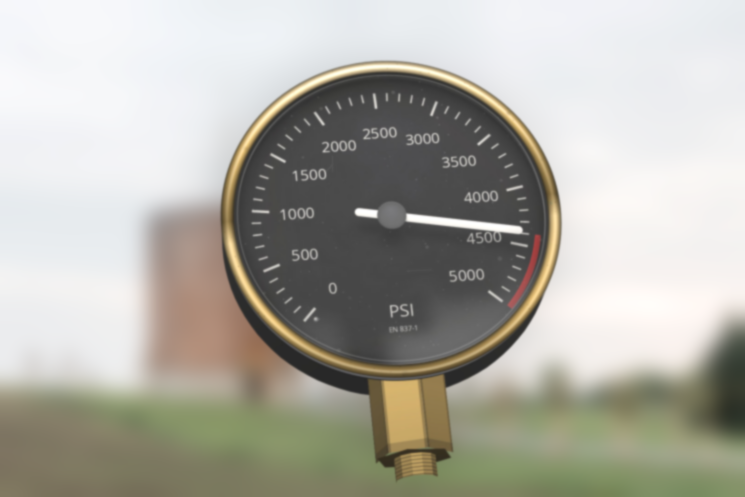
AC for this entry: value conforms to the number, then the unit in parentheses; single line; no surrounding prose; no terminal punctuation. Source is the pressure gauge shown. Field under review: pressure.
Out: 4400 (psi)
